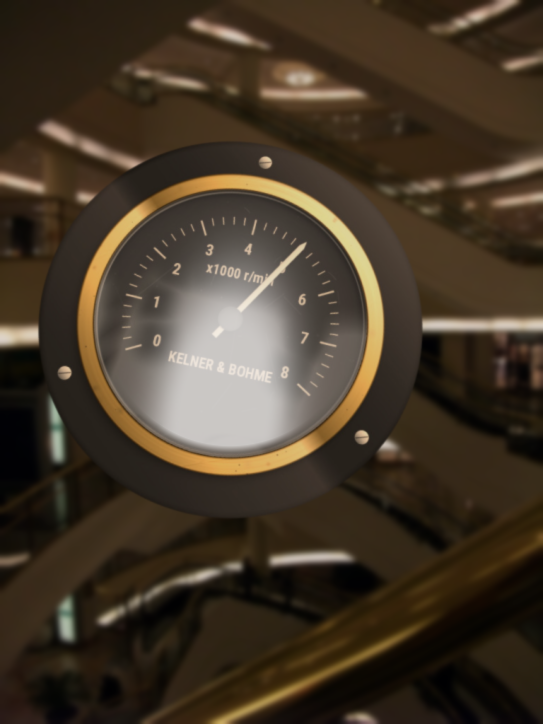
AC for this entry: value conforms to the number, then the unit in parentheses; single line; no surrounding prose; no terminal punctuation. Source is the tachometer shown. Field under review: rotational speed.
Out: 5000 (rpm)
